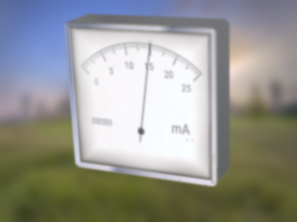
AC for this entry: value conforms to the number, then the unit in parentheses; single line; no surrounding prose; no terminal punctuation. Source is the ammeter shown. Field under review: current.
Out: 15 (mA)
